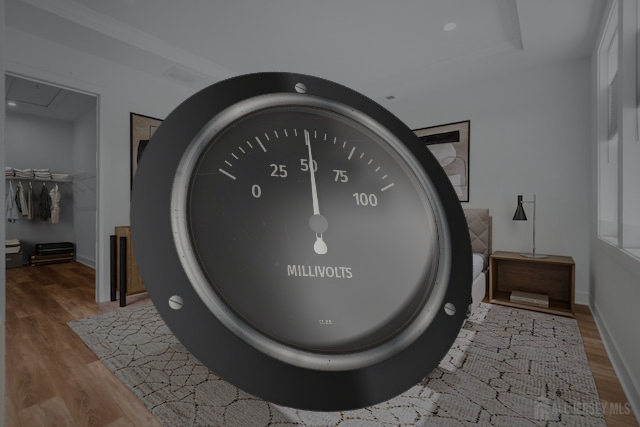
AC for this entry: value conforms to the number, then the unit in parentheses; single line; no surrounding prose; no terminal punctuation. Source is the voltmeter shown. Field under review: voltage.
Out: 50 (mV)
